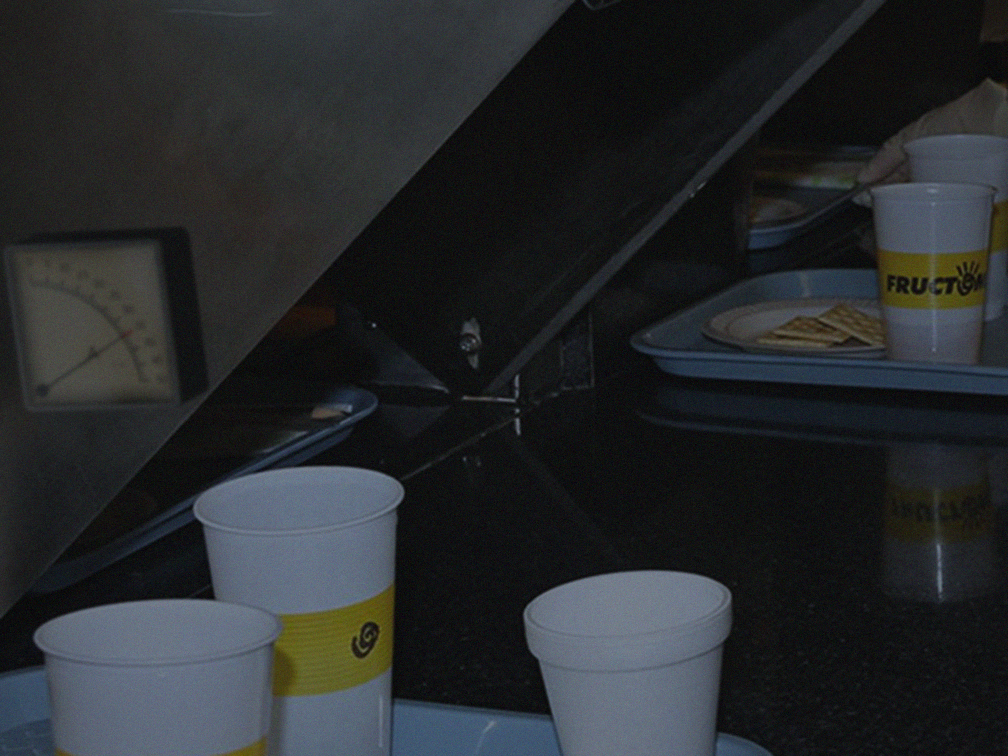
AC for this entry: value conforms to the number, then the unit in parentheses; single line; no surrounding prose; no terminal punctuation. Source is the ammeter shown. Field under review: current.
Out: 35 (A)
